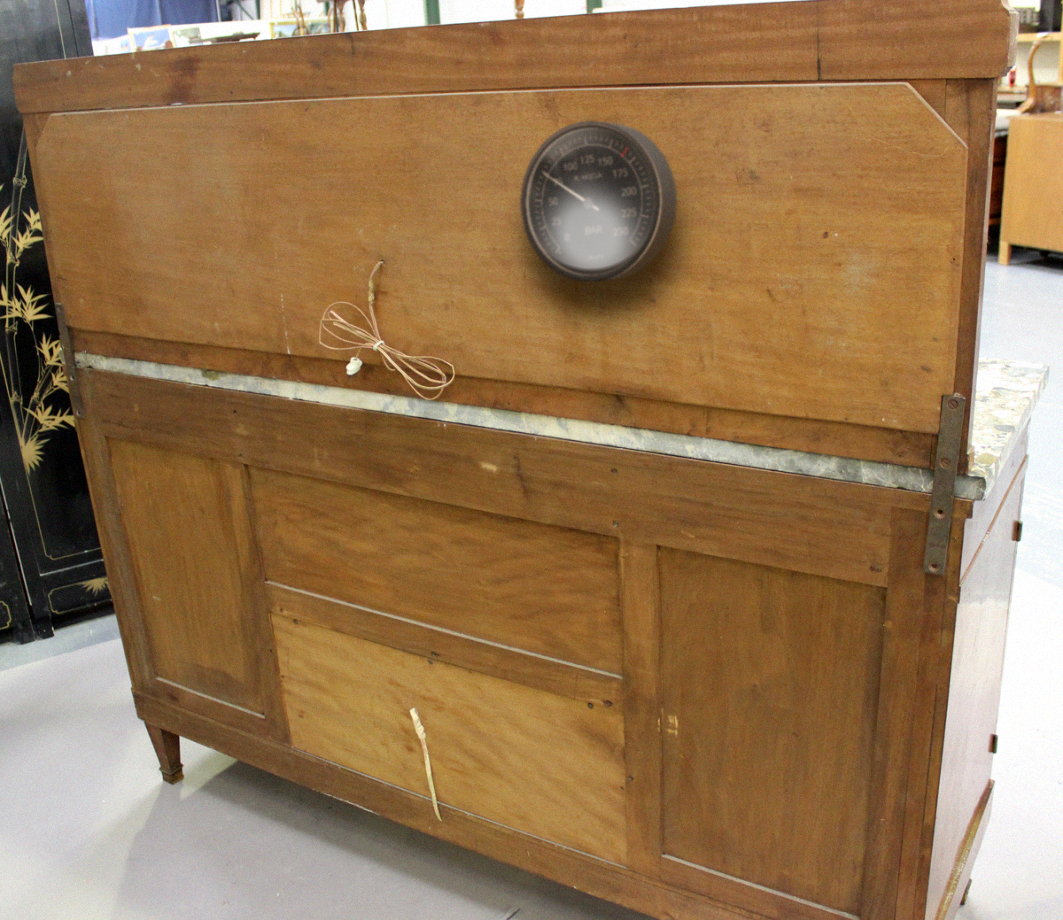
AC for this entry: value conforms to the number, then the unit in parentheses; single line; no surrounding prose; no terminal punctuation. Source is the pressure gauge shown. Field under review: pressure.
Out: 75 (bar)
